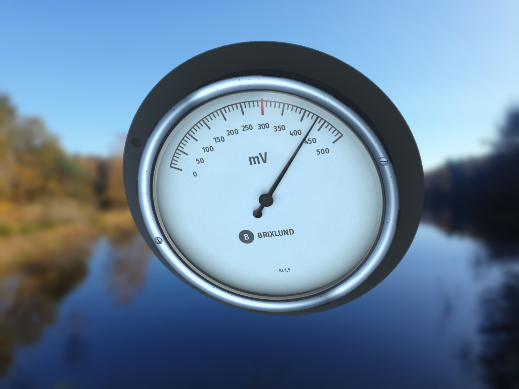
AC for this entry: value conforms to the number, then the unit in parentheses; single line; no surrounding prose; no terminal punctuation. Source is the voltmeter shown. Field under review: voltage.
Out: 430 (mV)
